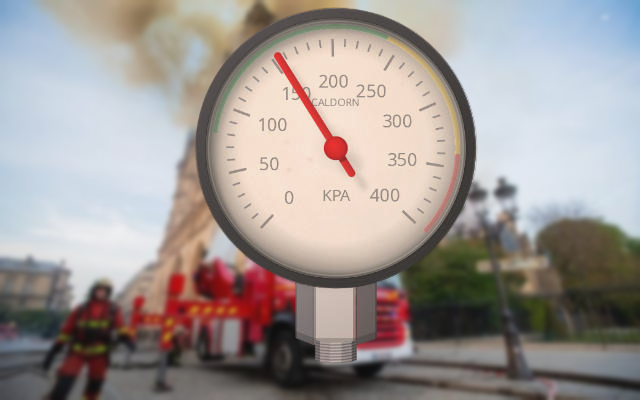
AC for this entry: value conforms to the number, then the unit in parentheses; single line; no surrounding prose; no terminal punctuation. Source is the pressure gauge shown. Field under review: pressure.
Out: 155 (kPa)
